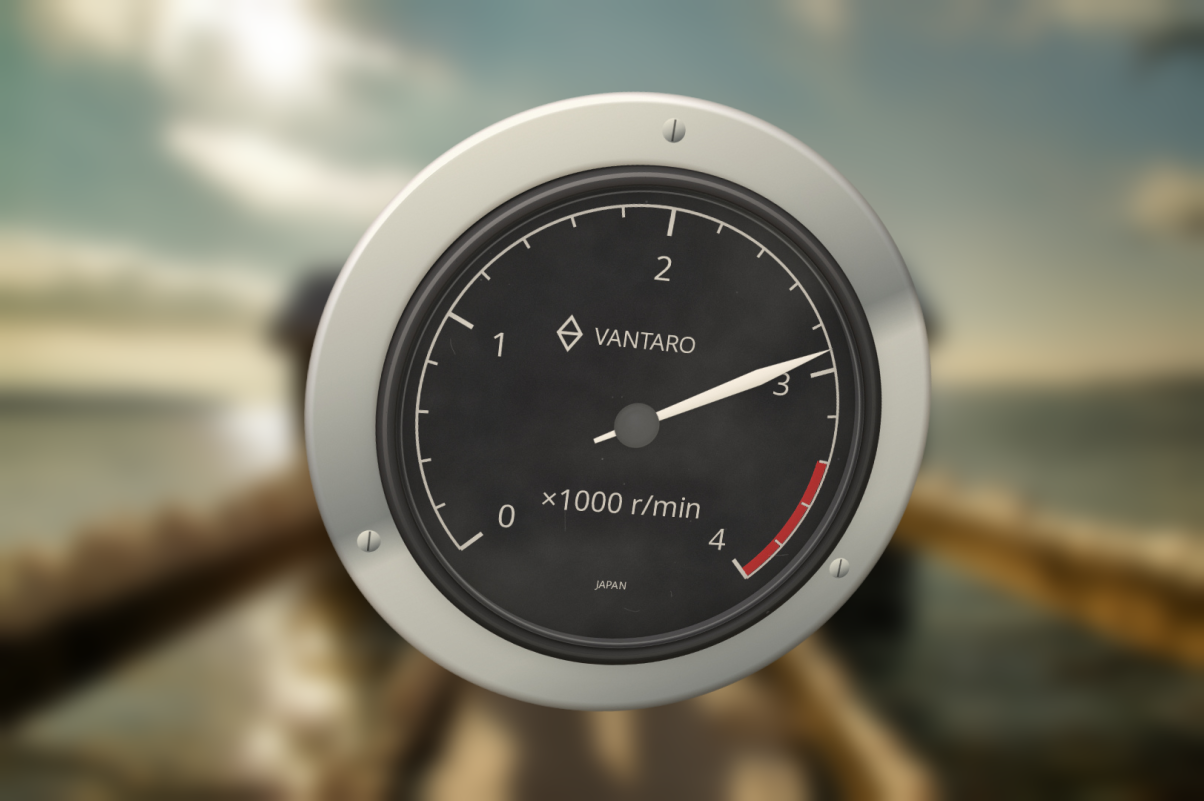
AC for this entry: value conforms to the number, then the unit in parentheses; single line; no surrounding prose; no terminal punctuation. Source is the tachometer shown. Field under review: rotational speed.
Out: 2900 (rpm)
